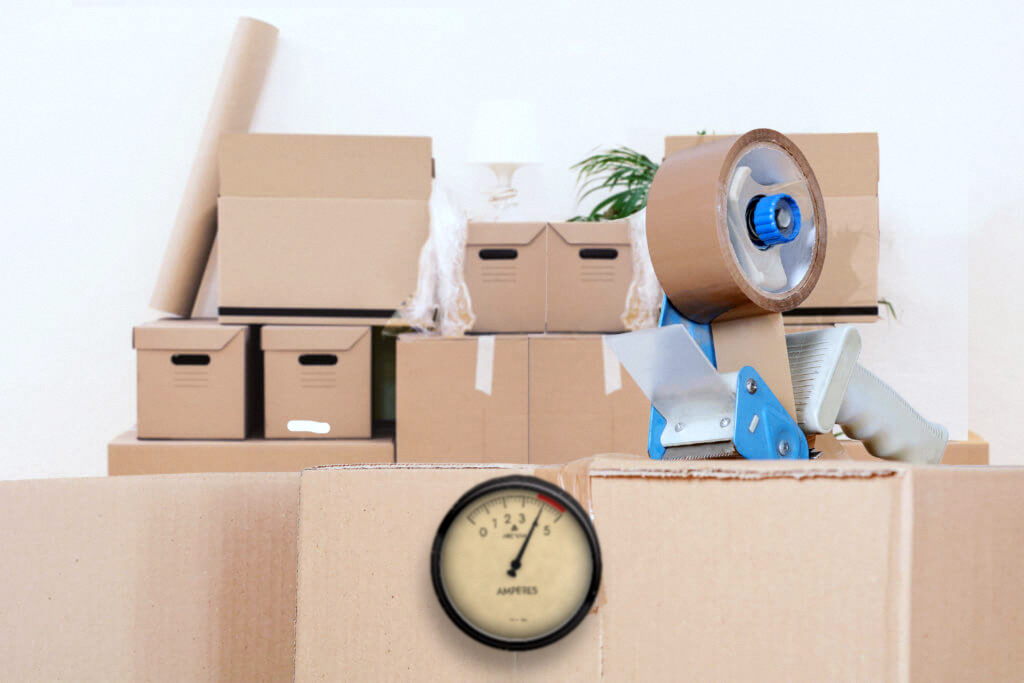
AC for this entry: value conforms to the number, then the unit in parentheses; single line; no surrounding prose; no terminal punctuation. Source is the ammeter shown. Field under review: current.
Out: 4 (A)
